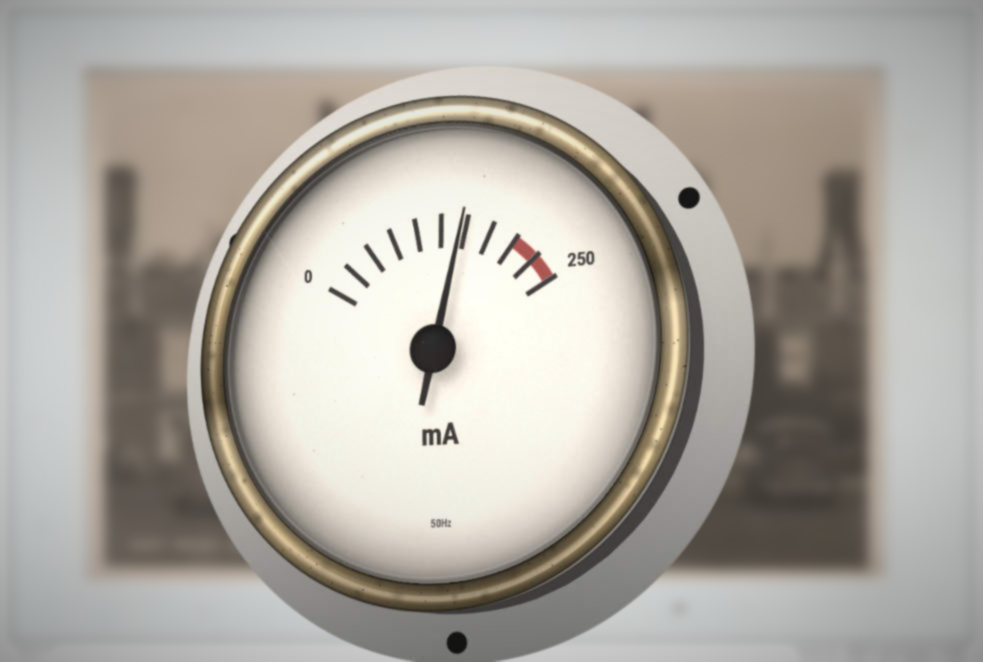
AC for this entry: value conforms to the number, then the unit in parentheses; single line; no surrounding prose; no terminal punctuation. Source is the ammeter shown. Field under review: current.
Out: 150 (mA)
